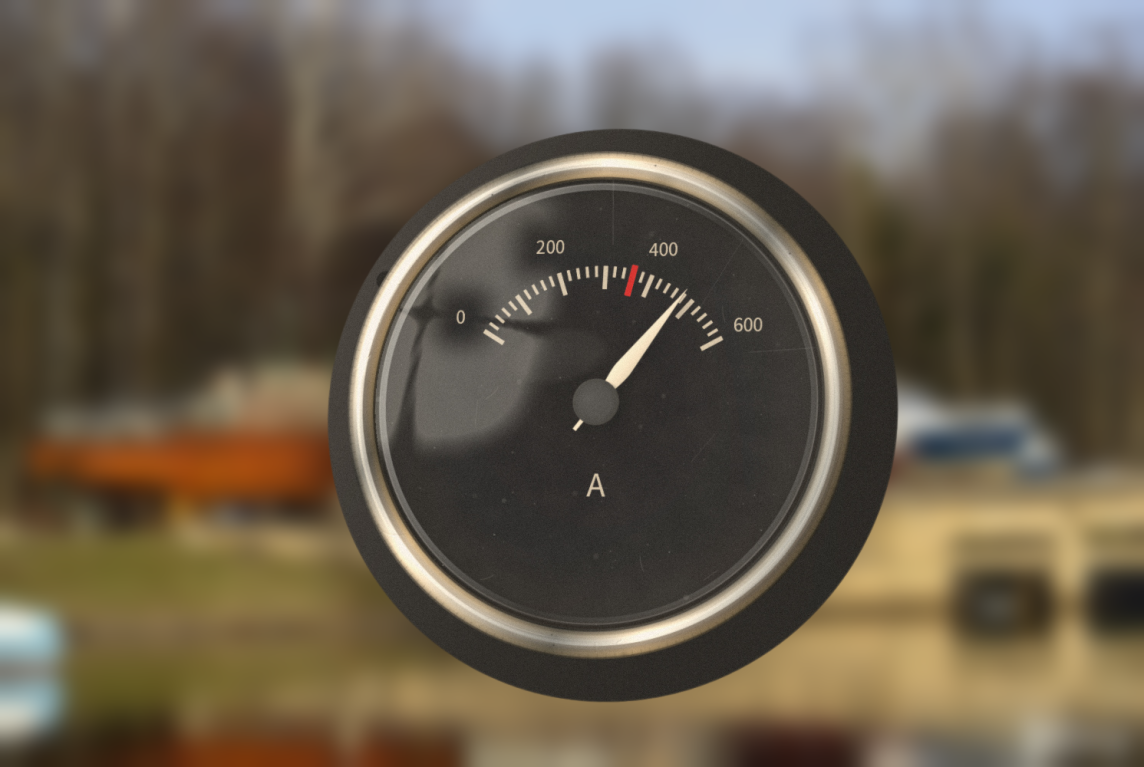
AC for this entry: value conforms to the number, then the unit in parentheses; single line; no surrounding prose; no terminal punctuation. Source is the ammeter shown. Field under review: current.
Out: 480 (A)
